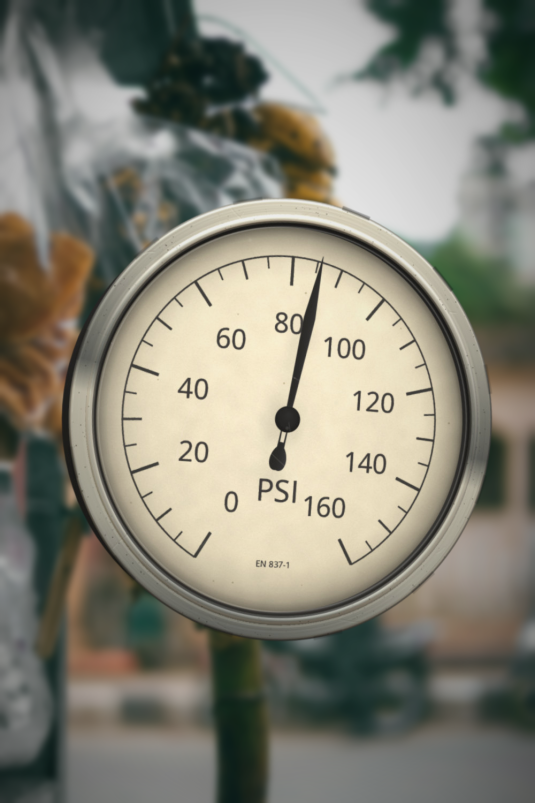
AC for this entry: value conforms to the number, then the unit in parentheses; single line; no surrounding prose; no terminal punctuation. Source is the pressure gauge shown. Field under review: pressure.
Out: 85 (psi)
